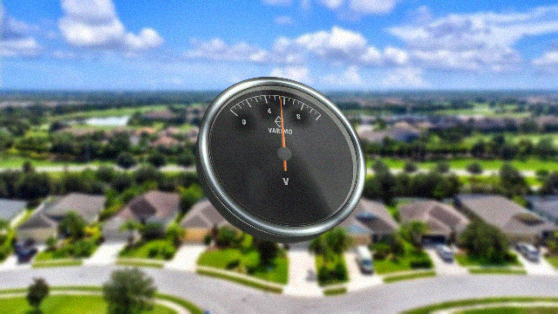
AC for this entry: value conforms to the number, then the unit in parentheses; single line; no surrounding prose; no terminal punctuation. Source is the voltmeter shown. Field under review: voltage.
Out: 5.5 (V)
